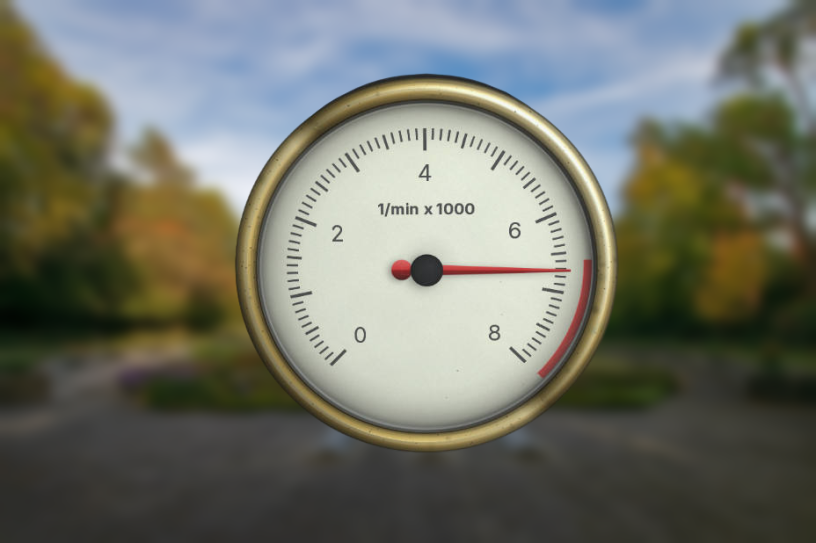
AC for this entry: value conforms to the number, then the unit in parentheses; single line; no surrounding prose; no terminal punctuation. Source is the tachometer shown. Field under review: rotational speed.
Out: 6700 (rpm)
